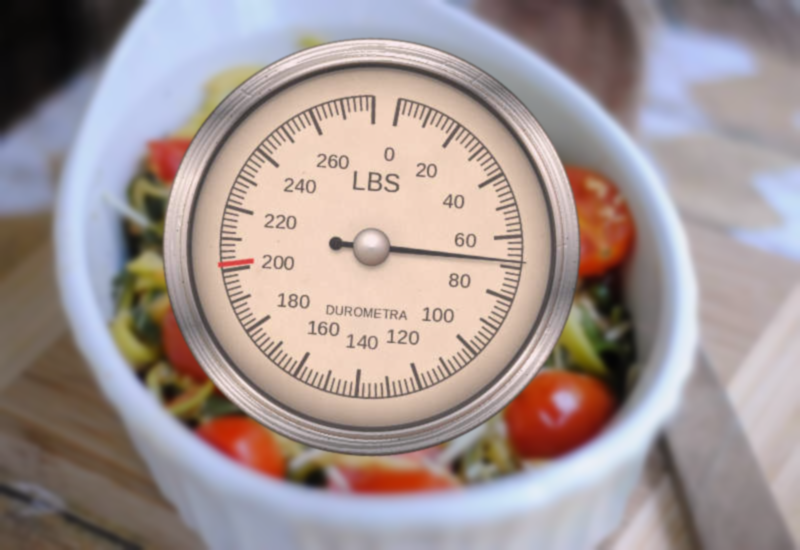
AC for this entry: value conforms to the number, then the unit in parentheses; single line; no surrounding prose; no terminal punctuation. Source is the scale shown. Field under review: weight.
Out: 68 (lb)
